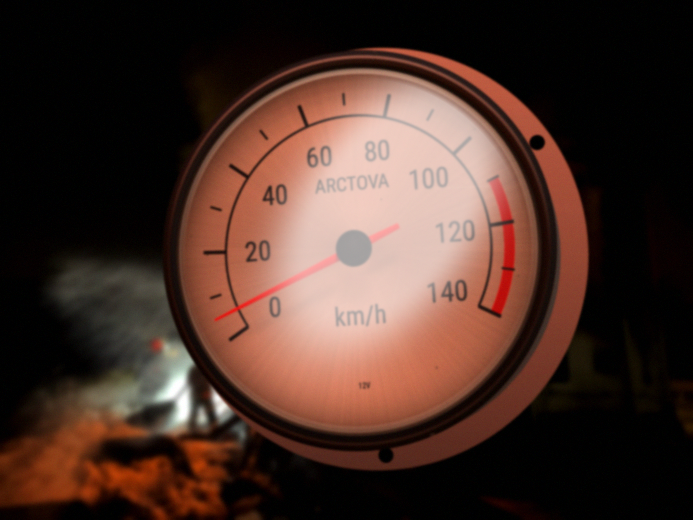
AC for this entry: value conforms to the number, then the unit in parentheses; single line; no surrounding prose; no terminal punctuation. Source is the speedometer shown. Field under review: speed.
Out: 5 (km/h)
